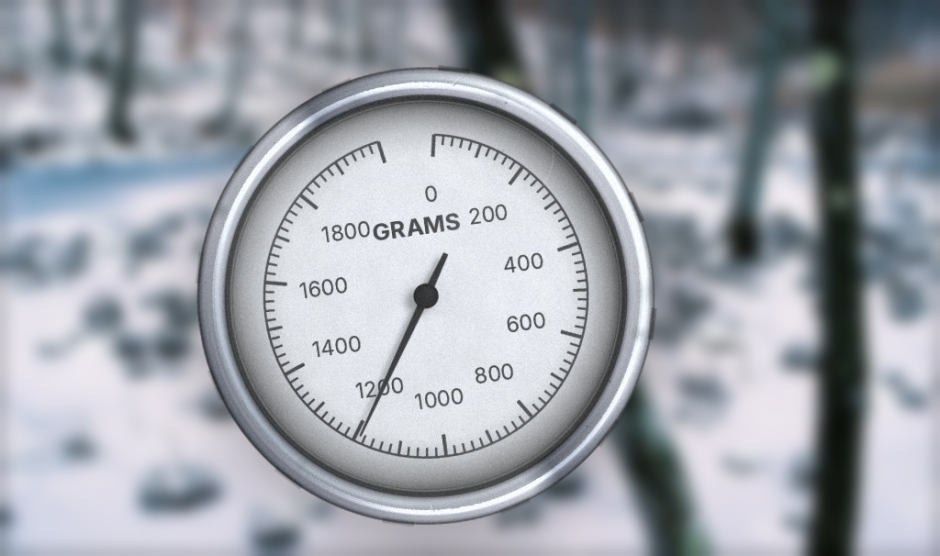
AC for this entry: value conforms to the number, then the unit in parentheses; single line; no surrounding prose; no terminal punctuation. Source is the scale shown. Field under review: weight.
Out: 1190 (g)
